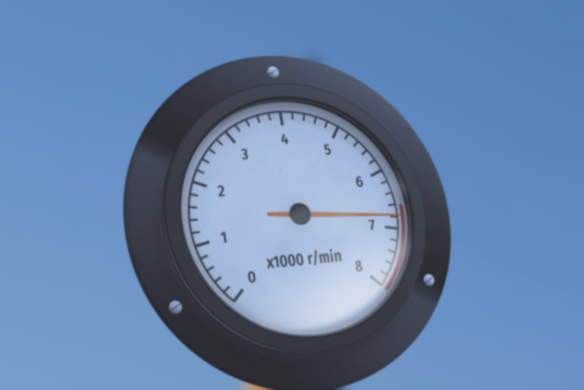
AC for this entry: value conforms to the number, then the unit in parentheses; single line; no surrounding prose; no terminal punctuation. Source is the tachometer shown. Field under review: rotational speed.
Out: 6800 (rpm)
